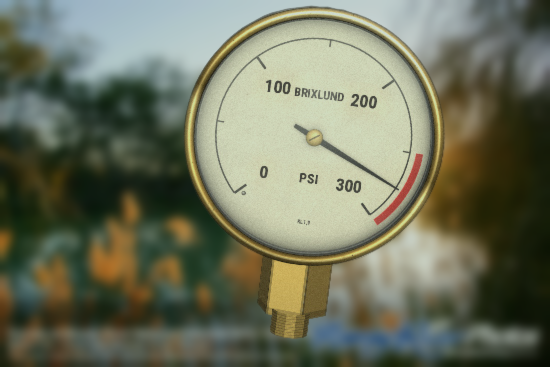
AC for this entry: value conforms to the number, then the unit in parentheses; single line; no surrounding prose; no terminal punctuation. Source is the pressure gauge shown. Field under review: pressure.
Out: 275 (psi)
